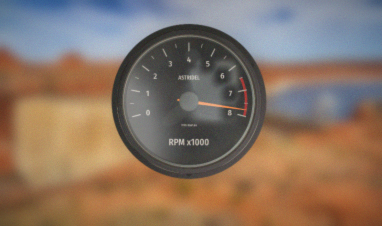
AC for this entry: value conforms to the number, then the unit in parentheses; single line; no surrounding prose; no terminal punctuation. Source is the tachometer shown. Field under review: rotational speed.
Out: 7750 (rpm)
